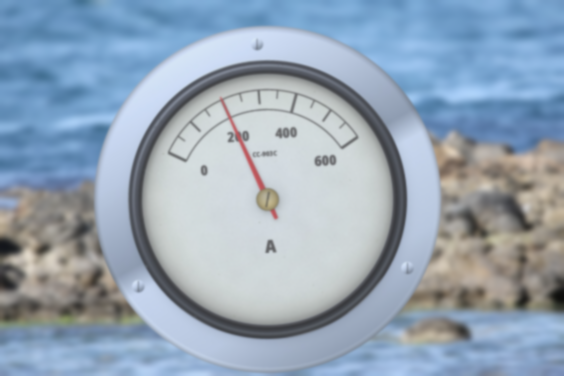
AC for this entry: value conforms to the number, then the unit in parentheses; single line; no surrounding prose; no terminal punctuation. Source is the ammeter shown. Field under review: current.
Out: 200 (A)
